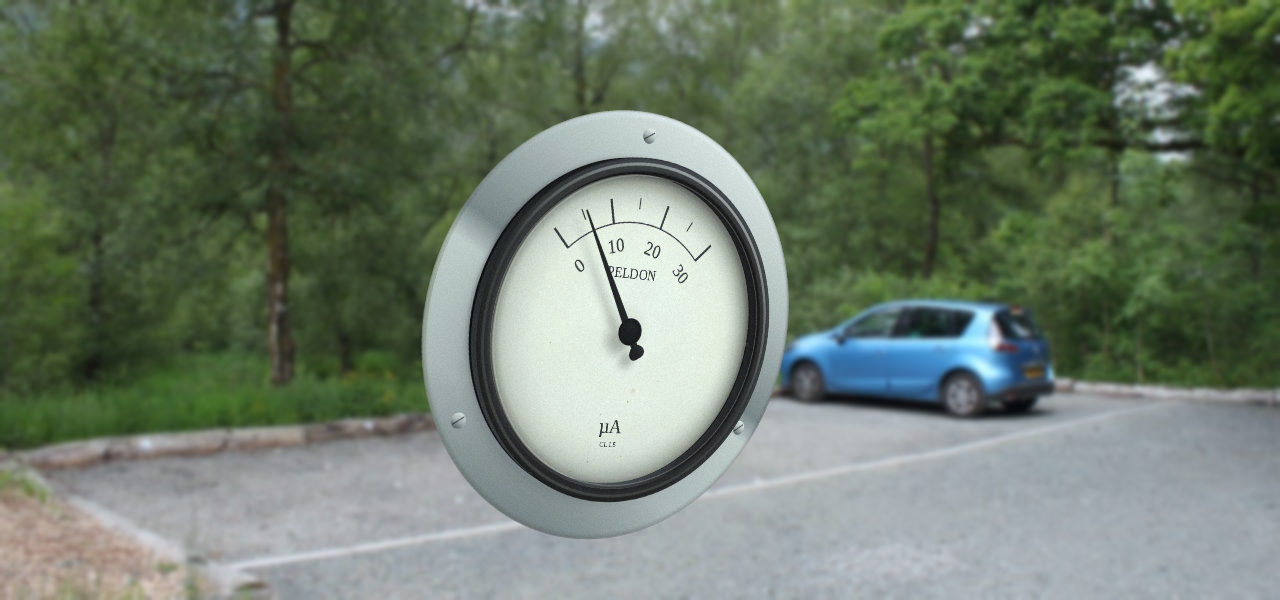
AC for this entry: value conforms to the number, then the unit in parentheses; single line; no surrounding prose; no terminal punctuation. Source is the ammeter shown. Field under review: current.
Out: 5 (µA)
